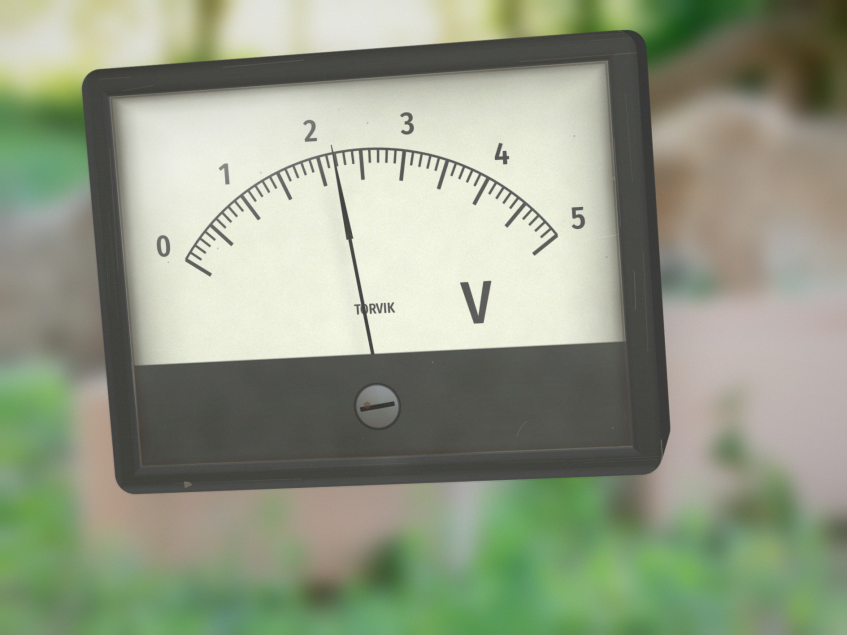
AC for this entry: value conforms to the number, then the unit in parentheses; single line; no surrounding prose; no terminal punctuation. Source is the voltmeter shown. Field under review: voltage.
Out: 2.2 (V)
